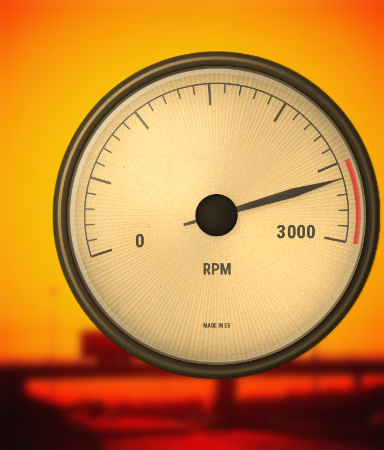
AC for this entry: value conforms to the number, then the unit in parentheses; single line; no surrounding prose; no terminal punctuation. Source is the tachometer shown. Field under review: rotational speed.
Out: 2600 (rpm)
